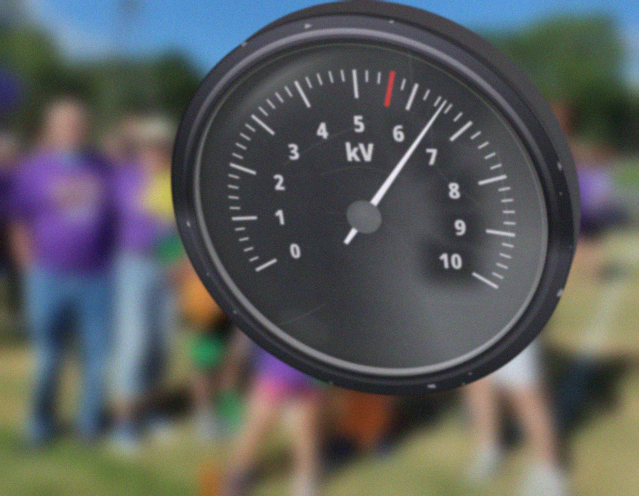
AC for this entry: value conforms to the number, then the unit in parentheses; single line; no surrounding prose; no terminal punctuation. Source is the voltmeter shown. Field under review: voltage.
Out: 6.5 (kV)
